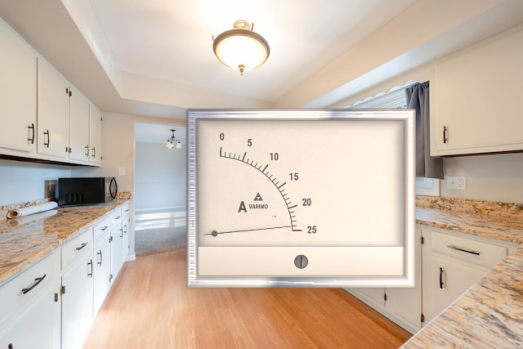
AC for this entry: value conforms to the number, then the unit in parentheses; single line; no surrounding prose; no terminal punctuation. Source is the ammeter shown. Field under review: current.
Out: 24 (A)
